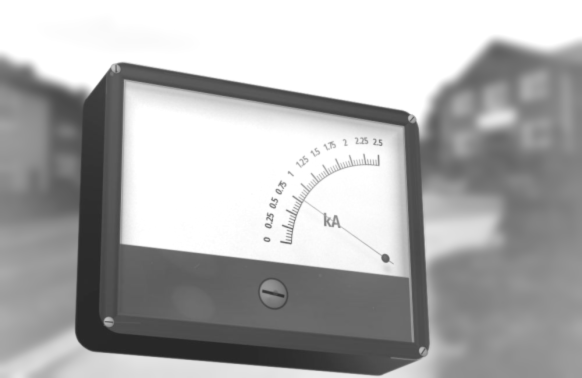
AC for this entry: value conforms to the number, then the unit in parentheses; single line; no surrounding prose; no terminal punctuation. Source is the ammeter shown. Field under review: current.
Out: 0.75 (kA)
